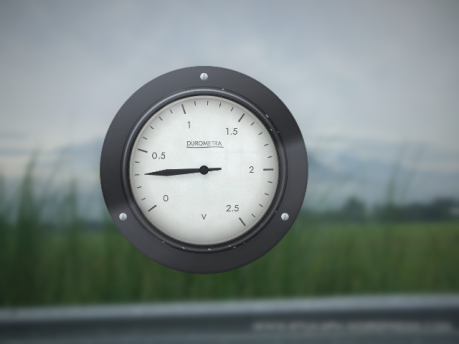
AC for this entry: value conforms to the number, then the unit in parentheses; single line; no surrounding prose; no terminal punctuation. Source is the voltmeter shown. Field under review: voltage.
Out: 0.3 (V)
